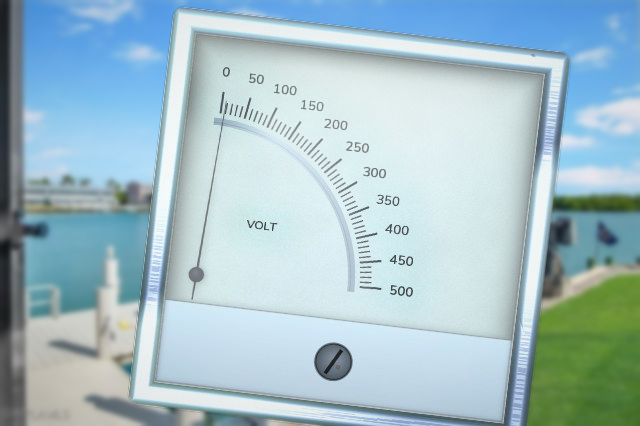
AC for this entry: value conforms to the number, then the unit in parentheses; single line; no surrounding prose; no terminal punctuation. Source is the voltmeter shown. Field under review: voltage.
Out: 10 (V)
